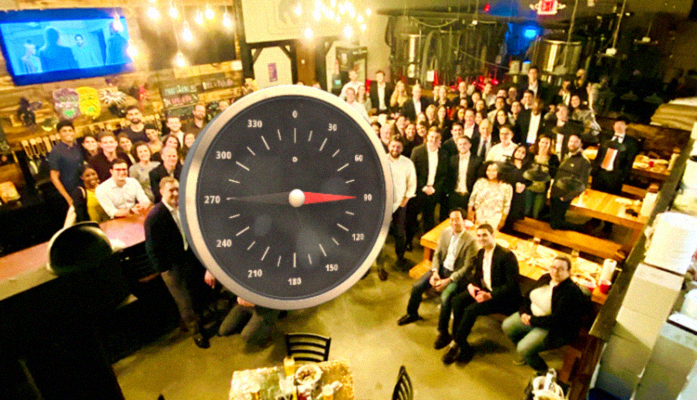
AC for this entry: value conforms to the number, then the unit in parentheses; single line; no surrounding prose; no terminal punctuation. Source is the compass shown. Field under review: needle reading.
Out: 90 (°)
